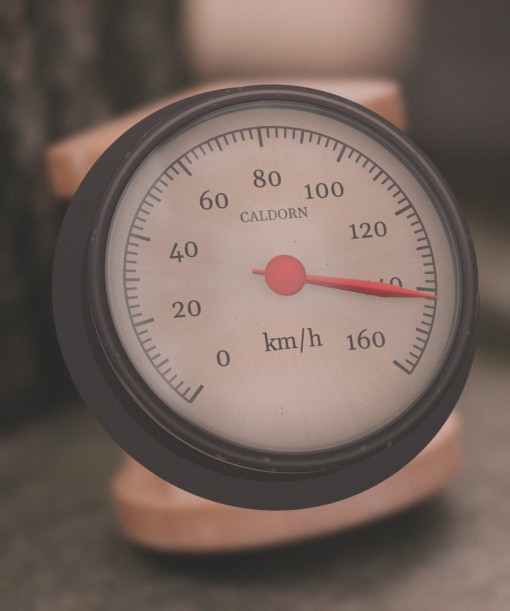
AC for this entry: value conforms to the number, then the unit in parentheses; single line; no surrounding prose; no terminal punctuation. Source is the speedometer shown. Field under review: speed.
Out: 142 (km/h)
